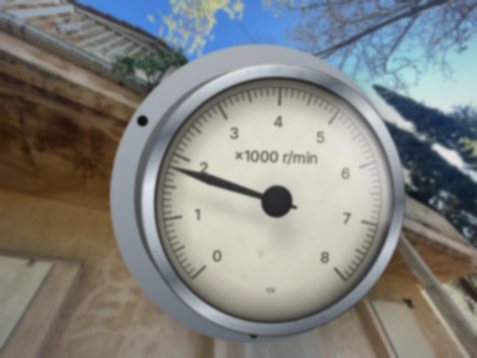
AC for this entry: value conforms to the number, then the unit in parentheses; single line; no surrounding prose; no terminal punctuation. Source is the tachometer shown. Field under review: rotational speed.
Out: 1800 (rpm)
